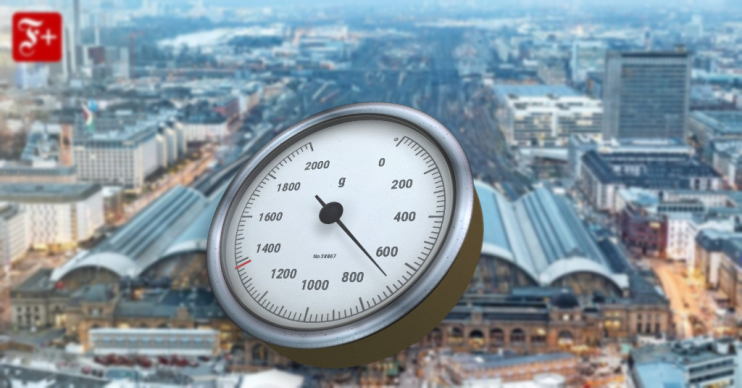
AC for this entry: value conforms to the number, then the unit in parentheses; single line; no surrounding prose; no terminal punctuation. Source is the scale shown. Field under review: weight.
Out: 680 (g)
